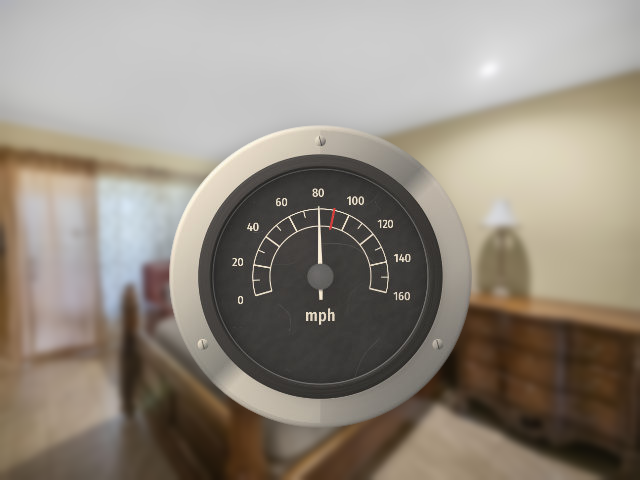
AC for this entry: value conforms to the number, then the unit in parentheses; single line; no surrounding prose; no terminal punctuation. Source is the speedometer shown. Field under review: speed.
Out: 80 (mph)
